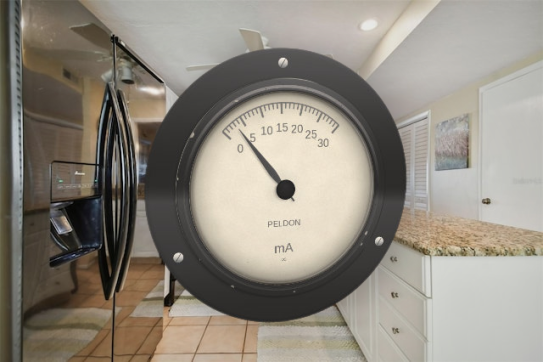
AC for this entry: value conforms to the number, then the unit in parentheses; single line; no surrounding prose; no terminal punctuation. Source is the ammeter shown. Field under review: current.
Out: 3 (mA)
